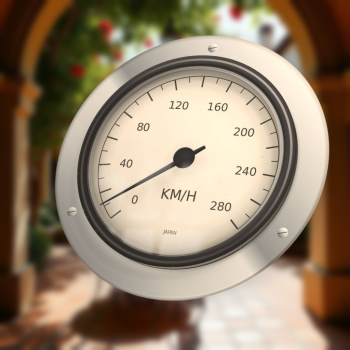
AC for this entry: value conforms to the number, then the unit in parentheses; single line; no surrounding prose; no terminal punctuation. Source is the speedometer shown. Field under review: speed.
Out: 10 (km/h)
